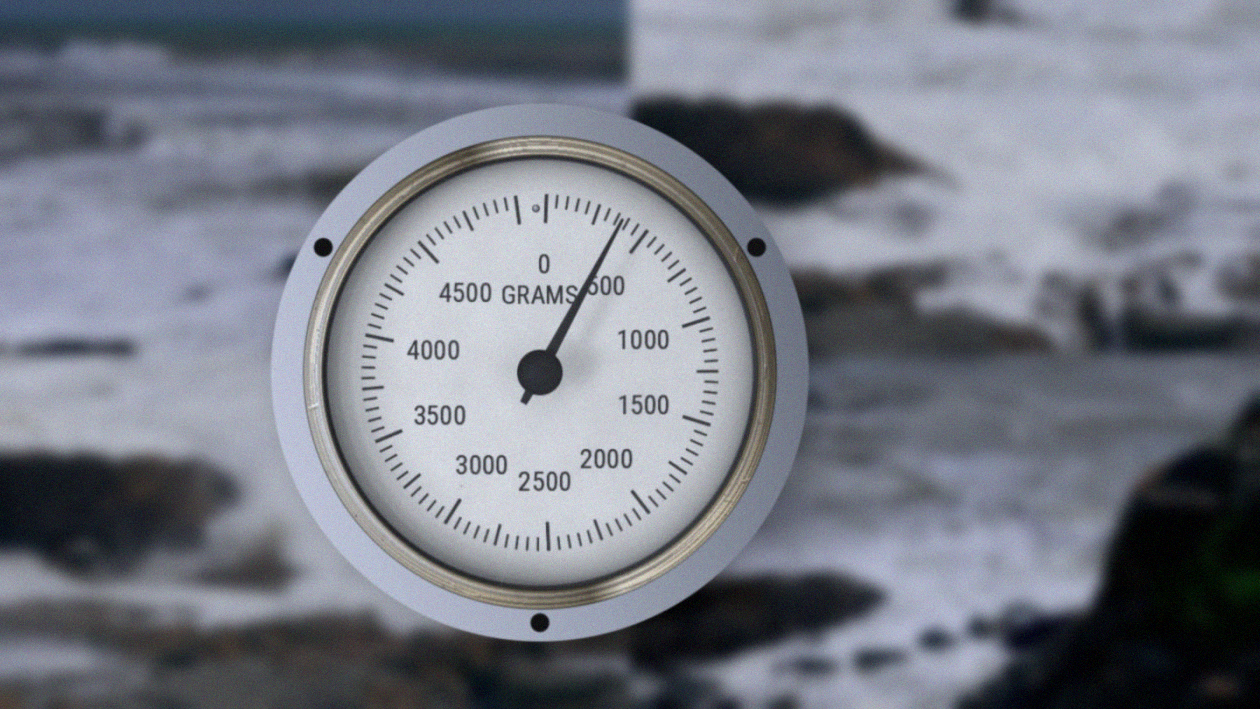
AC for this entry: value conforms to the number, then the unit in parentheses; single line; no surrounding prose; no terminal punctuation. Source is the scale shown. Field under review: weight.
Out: 375 (g)
